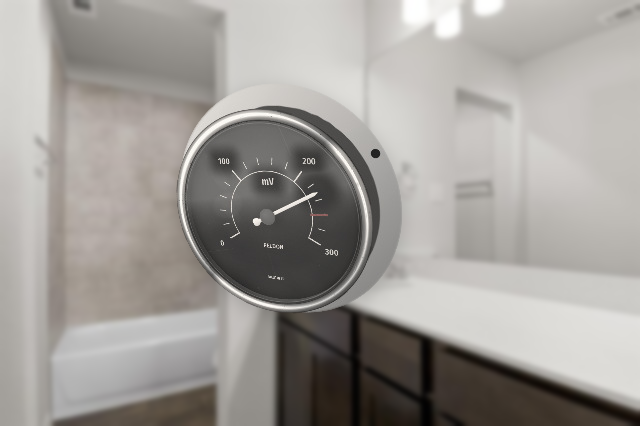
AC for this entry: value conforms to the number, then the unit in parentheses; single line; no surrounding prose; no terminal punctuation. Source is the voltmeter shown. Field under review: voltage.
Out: 230 (mV)
